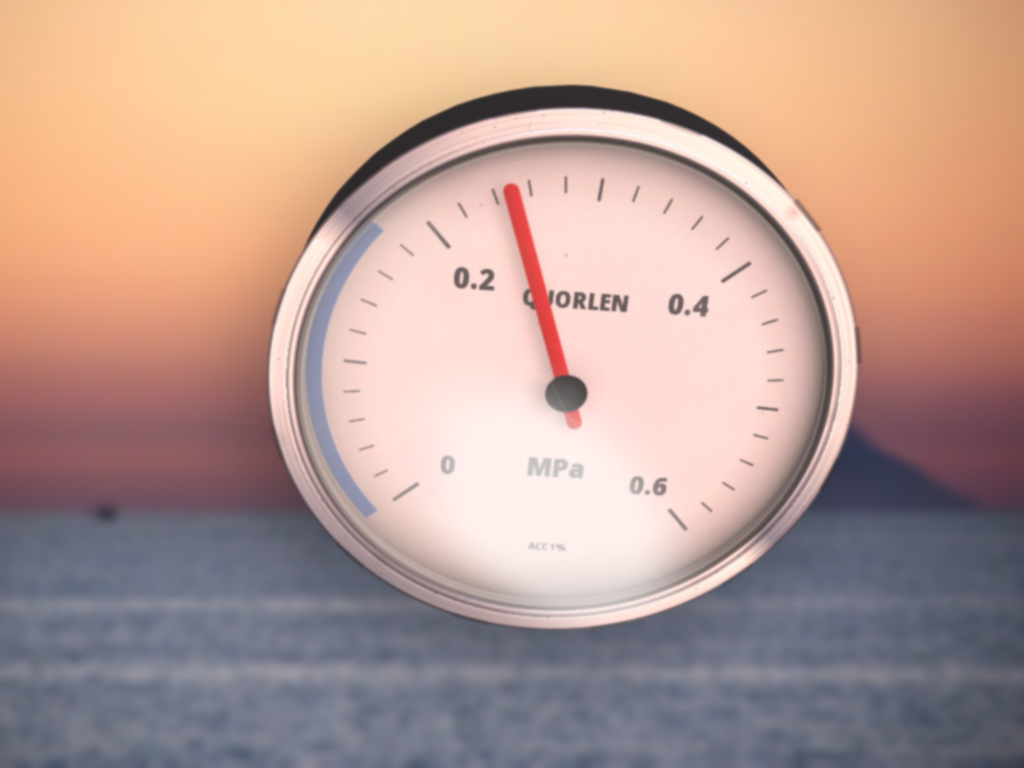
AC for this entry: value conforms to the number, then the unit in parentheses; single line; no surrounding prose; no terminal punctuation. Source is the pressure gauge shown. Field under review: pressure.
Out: 0.25 (MPa)
